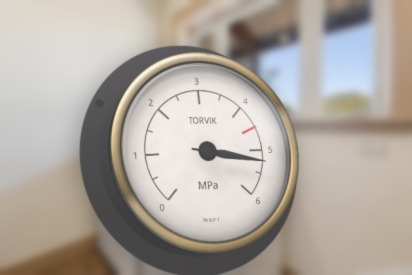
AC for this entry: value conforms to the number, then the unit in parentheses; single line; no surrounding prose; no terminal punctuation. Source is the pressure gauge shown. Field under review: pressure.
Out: 5.25 (MPa)
